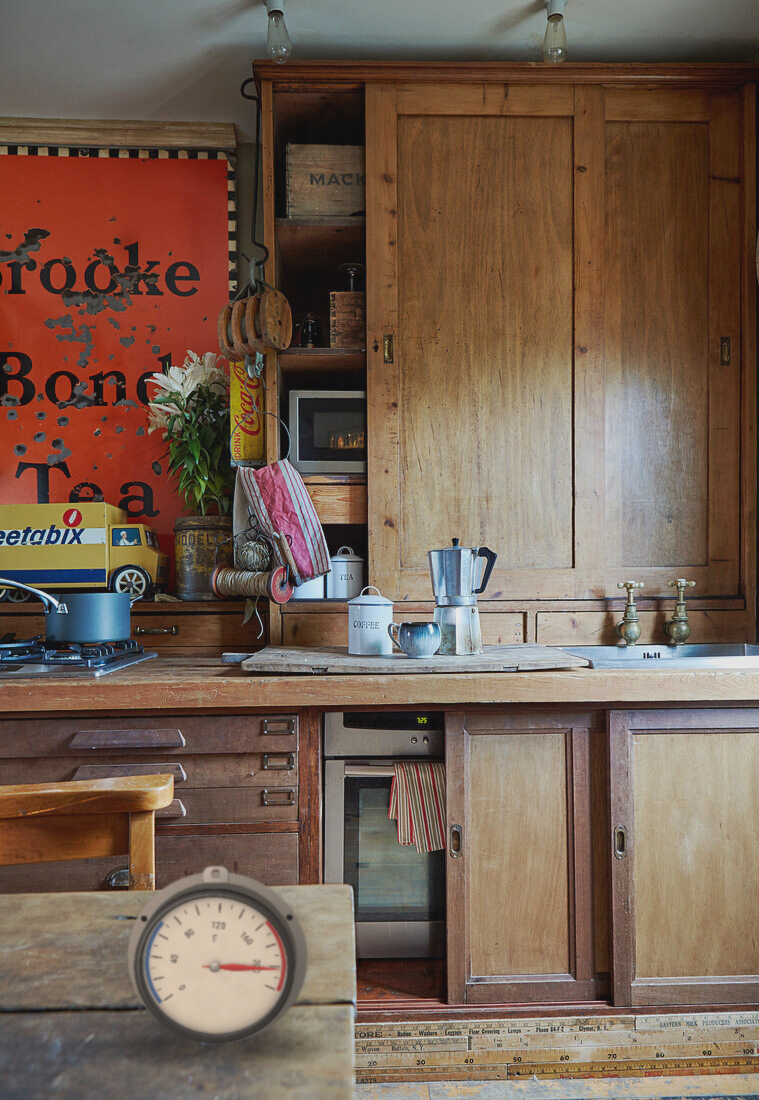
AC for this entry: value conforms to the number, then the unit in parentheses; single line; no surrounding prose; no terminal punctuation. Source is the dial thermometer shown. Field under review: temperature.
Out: 200 (°F)
